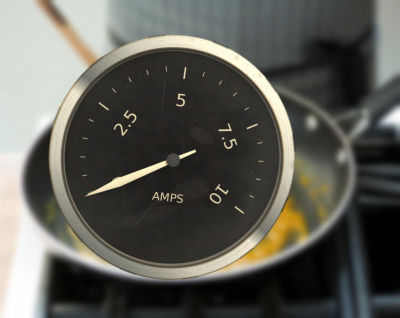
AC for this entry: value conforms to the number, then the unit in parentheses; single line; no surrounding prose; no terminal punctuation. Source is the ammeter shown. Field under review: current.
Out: 0 (A)
